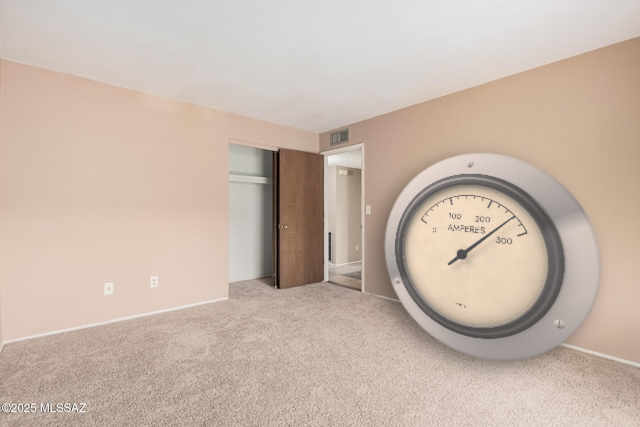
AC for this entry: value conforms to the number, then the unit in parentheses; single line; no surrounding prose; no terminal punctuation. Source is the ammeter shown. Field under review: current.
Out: 260 (A)
